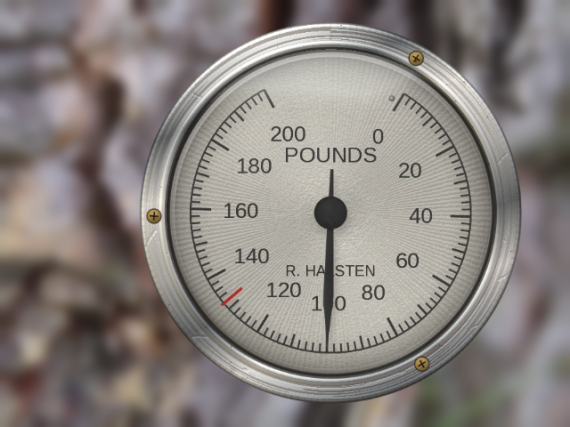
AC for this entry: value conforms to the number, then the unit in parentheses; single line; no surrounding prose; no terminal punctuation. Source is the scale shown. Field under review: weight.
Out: 100 (lb)
